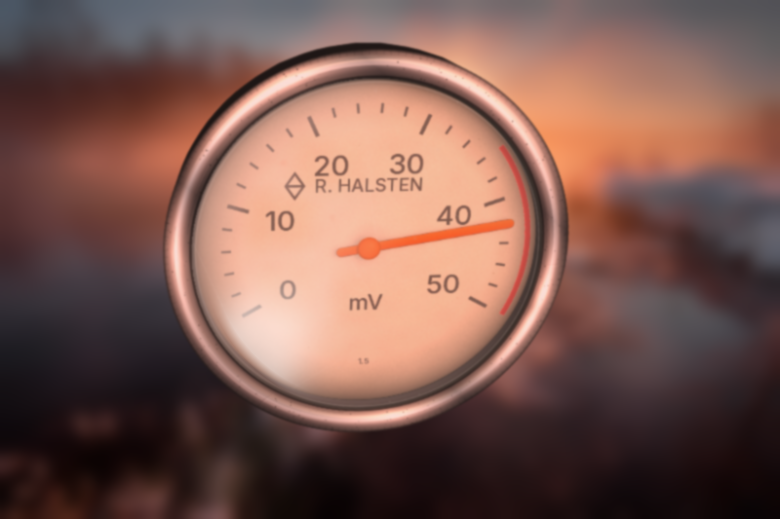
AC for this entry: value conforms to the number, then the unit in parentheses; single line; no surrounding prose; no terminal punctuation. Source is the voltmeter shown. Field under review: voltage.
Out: 42 (mV)
